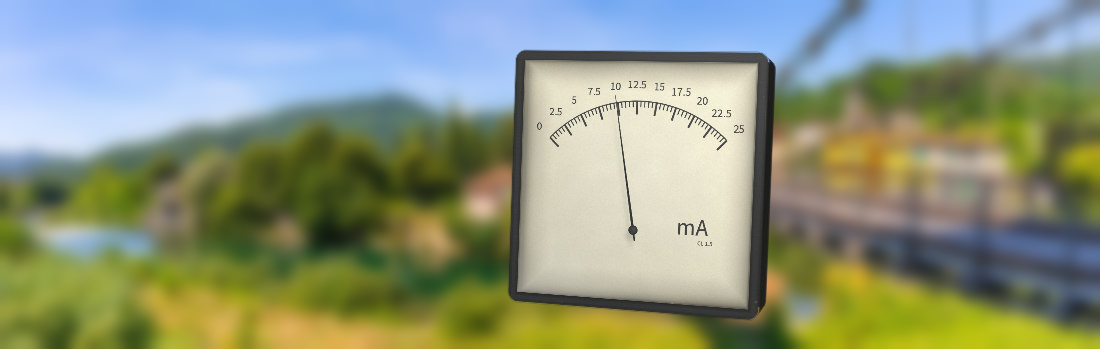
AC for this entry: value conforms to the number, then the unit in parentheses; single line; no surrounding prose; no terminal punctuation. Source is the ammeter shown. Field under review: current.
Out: 10 (mA)
